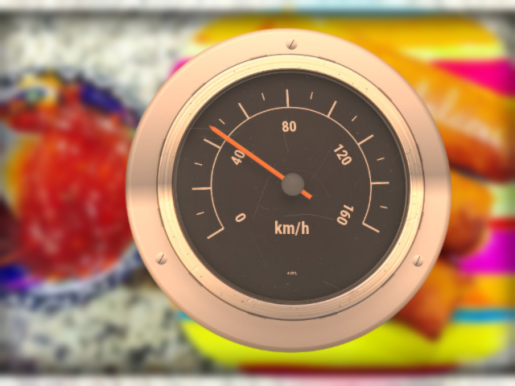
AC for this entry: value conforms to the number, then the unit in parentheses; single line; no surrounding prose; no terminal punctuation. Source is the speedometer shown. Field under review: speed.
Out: 45 (km/h)
